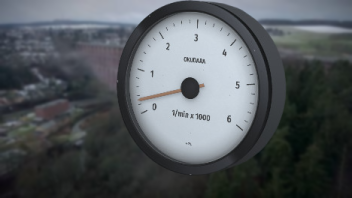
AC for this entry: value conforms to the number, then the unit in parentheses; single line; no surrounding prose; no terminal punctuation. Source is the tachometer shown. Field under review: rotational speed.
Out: 300 (rpm)
